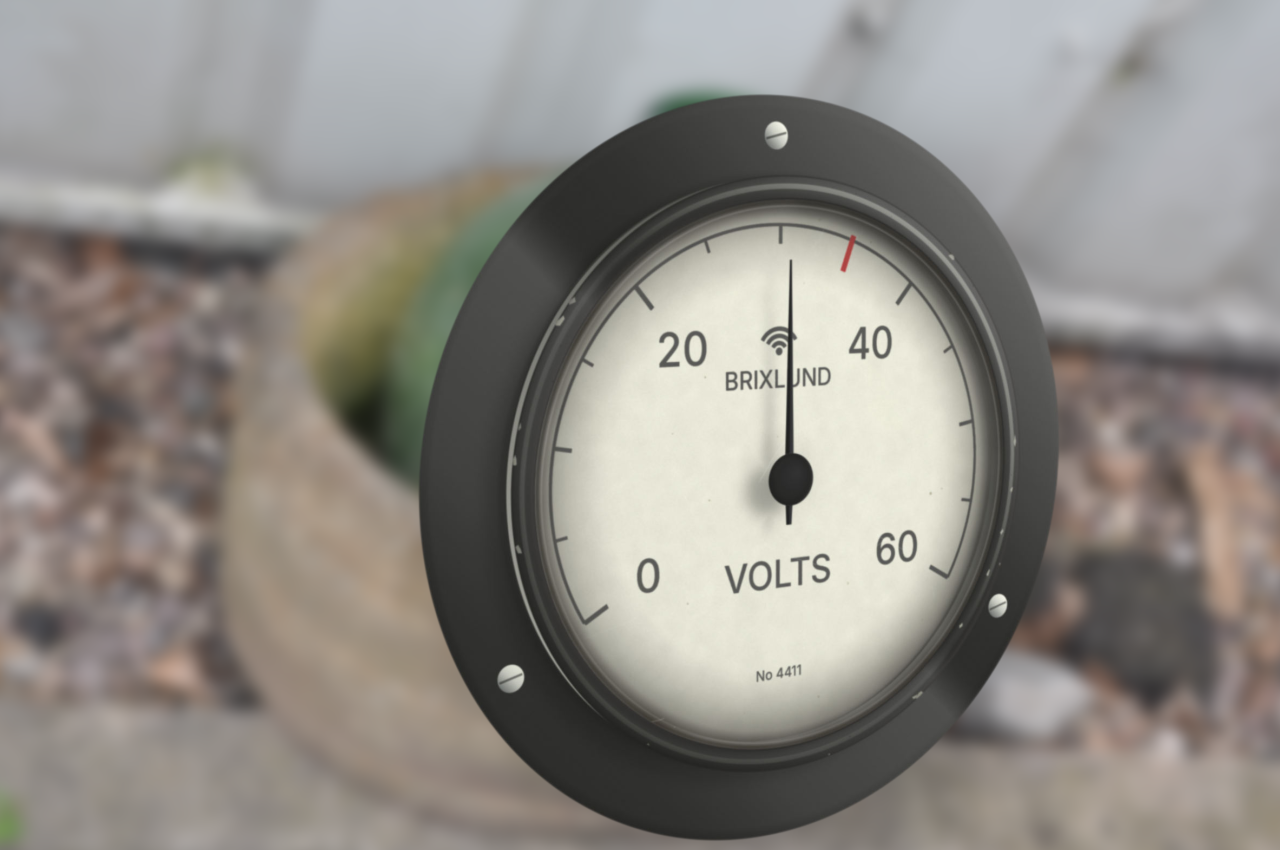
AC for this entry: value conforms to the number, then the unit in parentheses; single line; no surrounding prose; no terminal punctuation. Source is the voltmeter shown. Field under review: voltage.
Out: 30 (V)
